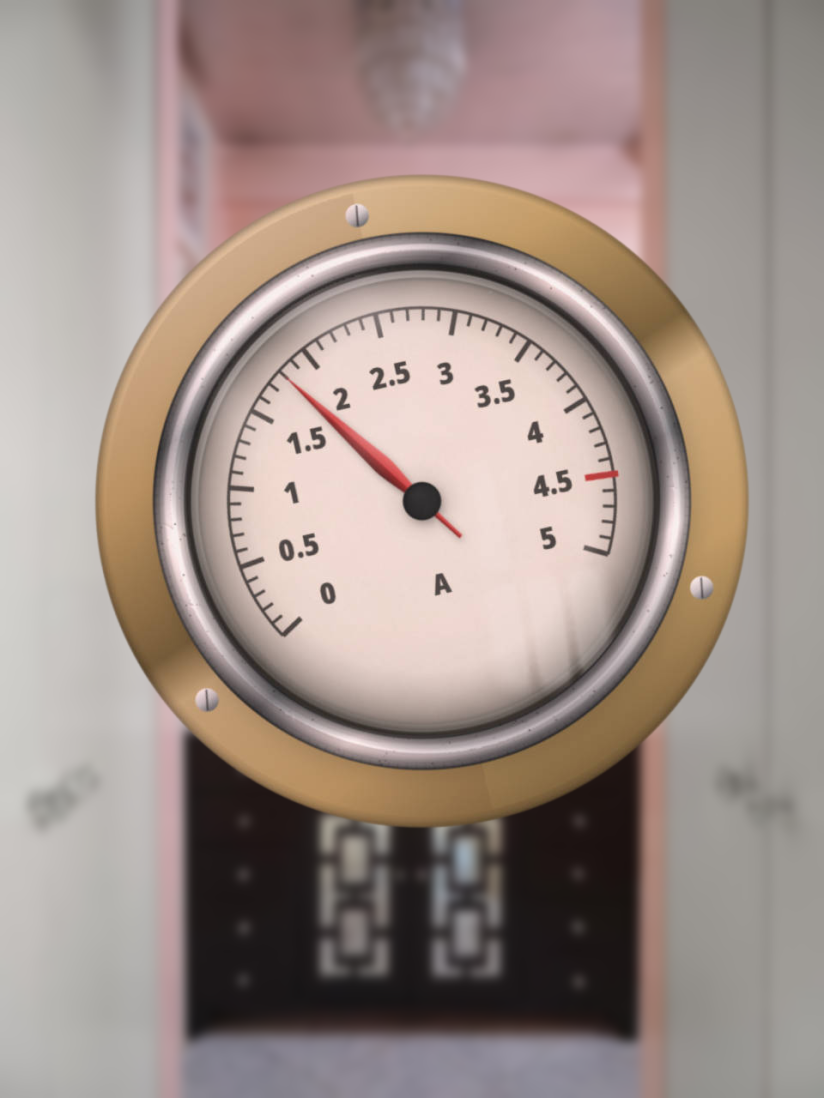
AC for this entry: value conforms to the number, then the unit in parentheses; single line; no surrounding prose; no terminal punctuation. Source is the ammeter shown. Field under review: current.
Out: 1.8 (A)
